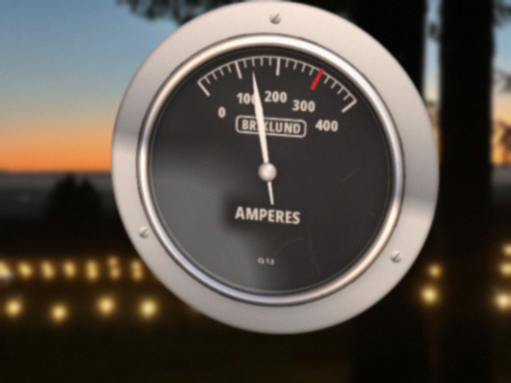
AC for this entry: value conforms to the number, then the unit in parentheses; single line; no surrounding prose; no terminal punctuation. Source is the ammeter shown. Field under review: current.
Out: 140 (A)
